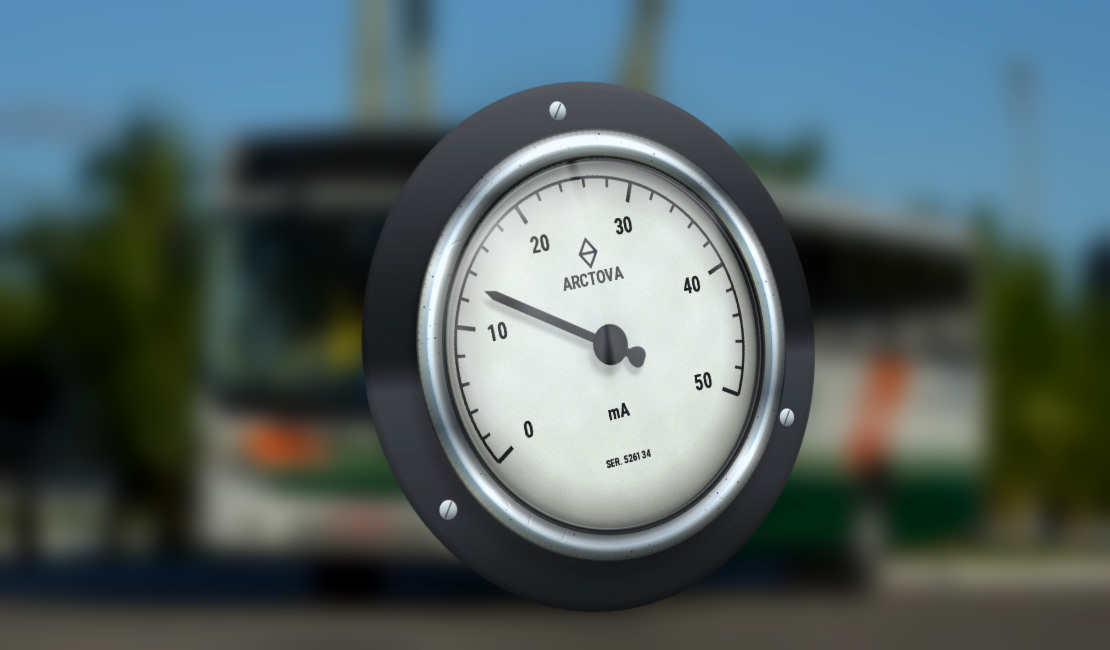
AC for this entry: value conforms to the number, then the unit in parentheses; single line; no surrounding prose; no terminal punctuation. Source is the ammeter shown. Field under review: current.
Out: 13 (mA)
